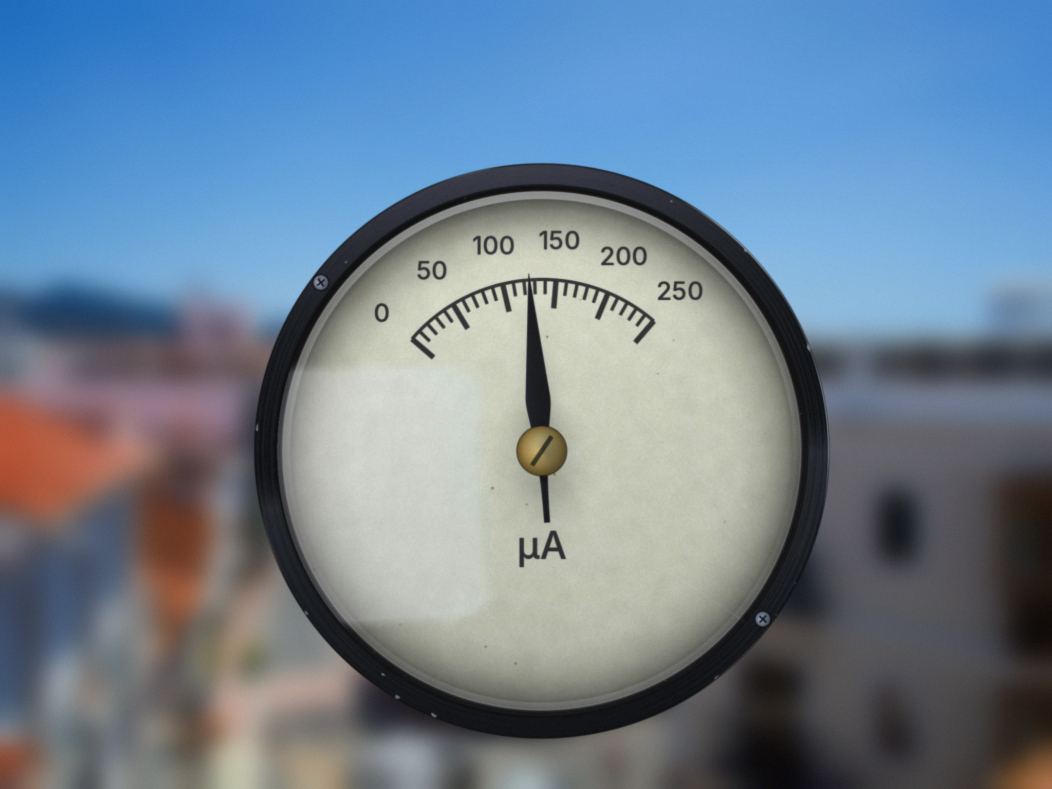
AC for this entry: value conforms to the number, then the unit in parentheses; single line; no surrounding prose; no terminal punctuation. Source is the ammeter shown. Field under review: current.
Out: 125 (µA)
